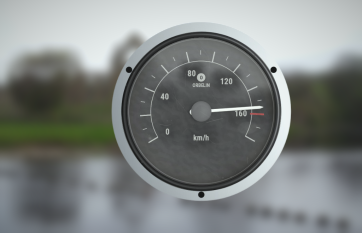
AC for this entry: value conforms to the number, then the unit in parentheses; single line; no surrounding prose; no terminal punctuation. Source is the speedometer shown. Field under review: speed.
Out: 155 (km/h)
